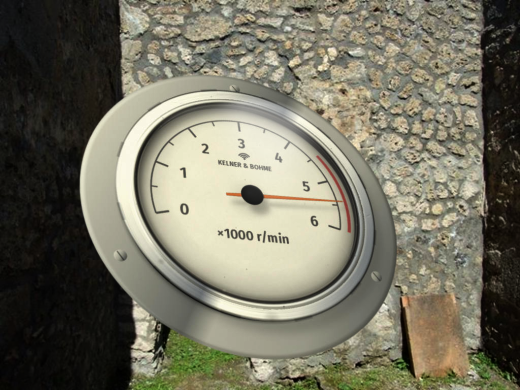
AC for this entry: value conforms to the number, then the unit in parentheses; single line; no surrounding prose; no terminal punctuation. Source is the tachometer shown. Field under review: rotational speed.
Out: 5500 (rpm)
